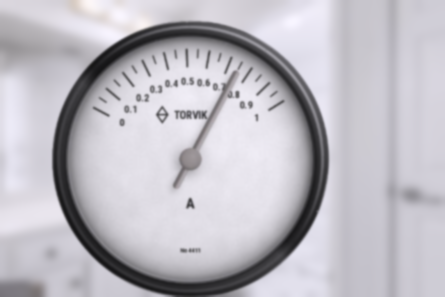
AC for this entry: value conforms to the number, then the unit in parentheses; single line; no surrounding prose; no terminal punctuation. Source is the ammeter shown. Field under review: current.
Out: 0.75 (A)
